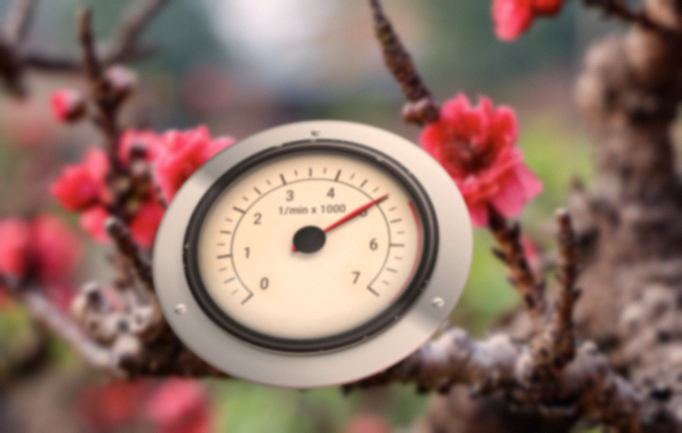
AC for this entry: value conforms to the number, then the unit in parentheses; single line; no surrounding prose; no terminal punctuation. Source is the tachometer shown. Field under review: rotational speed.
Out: 5000 (rpm)
